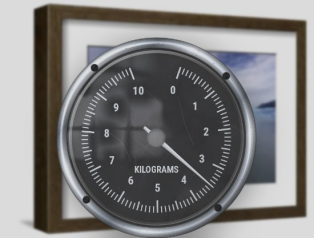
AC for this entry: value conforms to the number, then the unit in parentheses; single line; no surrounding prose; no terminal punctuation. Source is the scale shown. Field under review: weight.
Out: 3.5 (kg)
